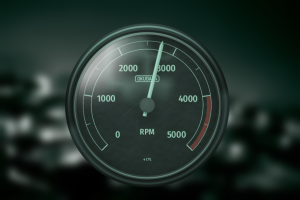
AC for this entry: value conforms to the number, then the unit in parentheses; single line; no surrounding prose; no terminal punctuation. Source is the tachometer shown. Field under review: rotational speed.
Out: 2750 (rpm)
